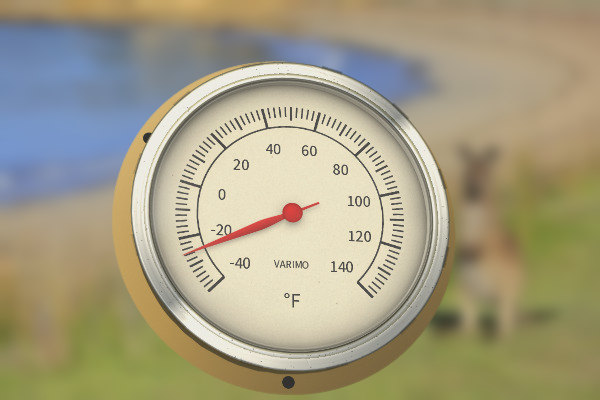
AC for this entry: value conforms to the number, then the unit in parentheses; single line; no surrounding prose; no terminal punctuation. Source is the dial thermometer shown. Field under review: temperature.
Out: -26 (°F)
